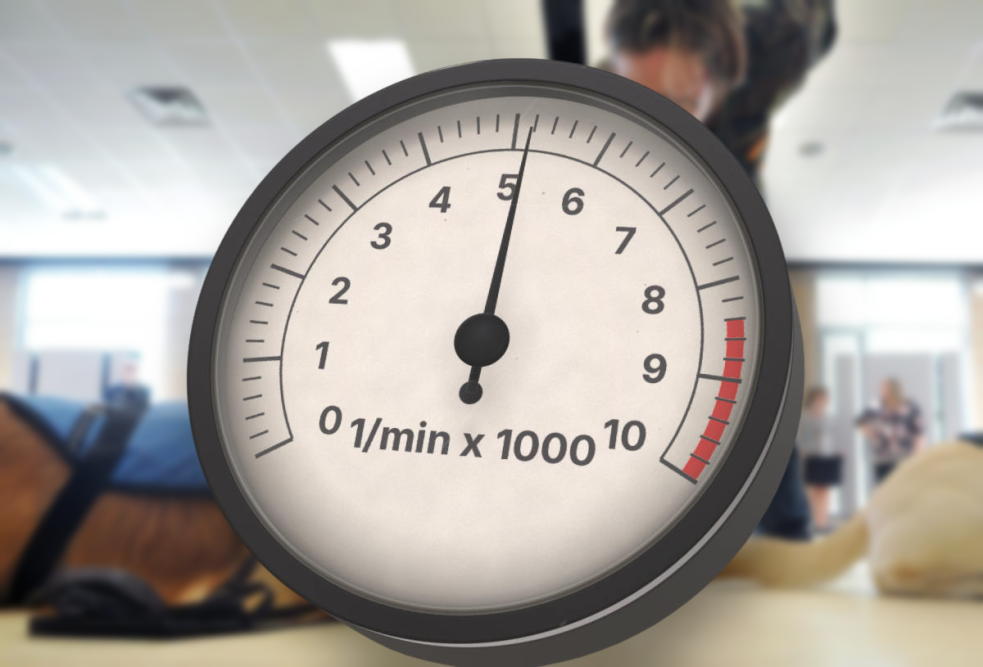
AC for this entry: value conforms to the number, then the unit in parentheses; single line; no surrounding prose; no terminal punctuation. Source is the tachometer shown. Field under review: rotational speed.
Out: 5200 (rpm)
